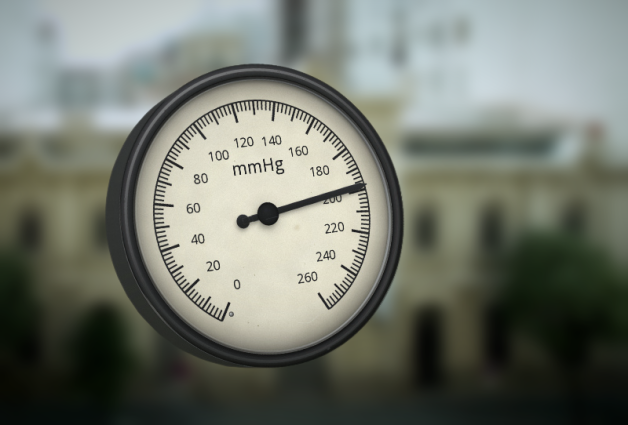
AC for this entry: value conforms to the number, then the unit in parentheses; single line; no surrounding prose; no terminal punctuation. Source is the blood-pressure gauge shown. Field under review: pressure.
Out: 198 (mmHg)
